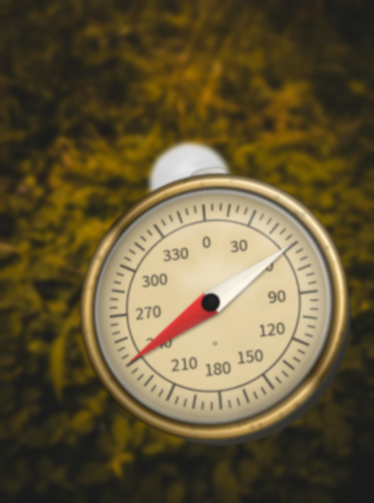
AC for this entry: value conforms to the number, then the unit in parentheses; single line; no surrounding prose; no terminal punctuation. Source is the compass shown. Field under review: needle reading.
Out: 240 (°)
